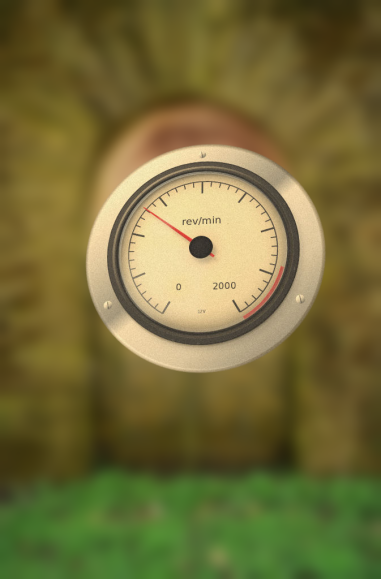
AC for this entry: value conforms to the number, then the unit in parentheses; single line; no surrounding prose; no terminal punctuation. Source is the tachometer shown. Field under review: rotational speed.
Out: 650 (rpm)
